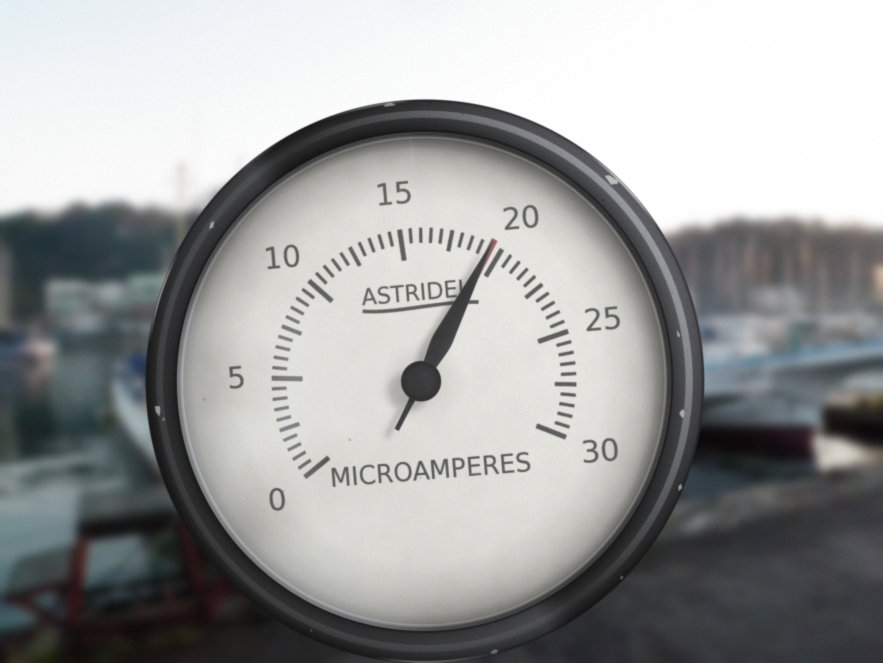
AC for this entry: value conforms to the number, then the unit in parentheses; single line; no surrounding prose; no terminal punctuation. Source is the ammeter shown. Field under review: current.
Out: 19.5 (µA)
